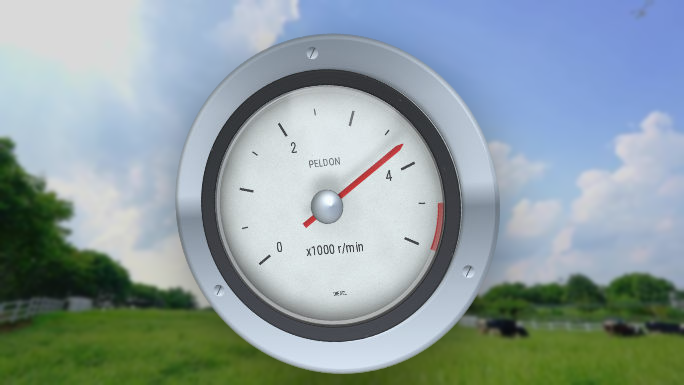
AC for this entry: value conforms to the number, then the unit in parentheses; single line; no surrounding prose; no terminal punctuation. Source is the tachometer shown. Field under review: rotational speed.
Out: 3750 (rpm)
